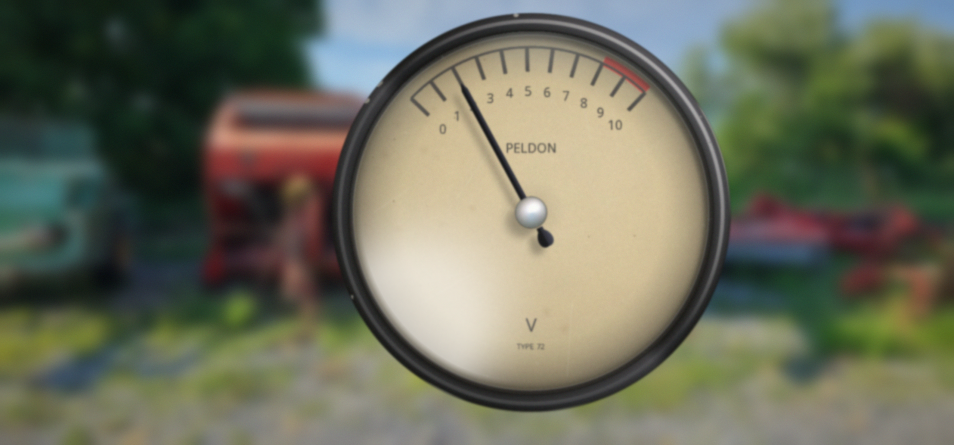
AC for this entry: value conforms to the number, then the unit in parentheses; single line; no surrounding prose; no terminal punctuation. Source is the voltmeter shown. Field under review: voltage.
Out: 2 (V)
